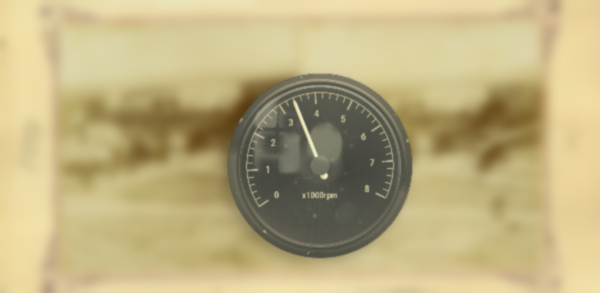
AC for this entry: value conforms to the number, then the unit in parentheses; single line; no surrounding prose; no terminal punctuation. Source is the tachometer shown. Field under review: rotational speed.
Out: 3400 (rpm)
